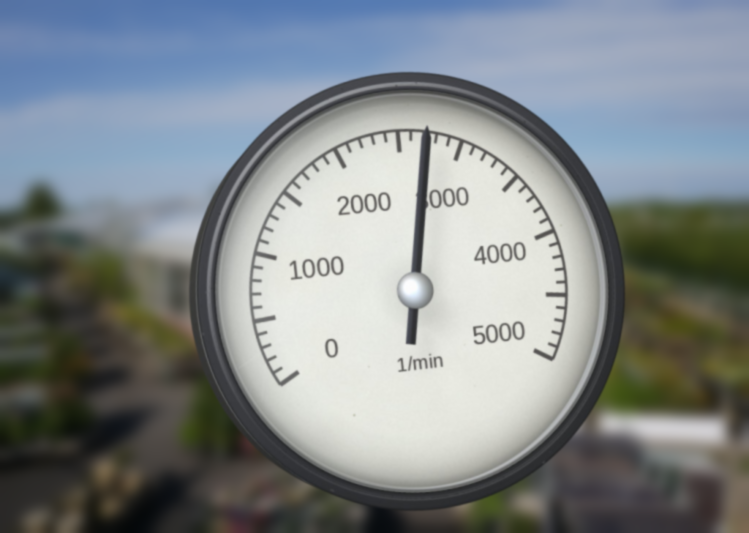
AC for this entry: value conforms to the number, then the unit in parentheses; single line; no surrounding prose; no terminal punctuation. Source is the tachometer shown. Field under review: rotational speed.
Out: 2700 (rpm)
